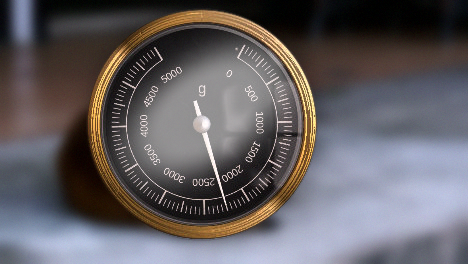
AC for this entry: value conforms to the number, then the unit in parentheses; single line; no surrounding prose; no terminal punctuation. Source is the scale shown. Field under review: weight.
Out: 2250 (g)
